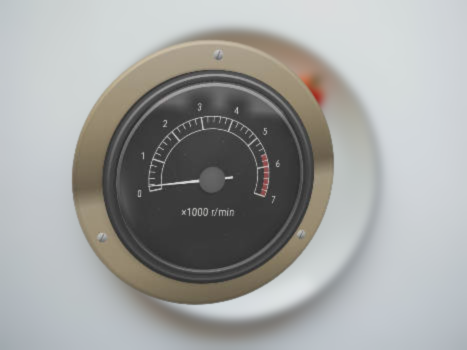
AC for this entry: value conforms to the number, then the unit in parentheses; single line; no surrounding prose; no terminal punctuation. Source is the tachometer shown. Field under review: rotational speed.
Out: 200 (rpm)
